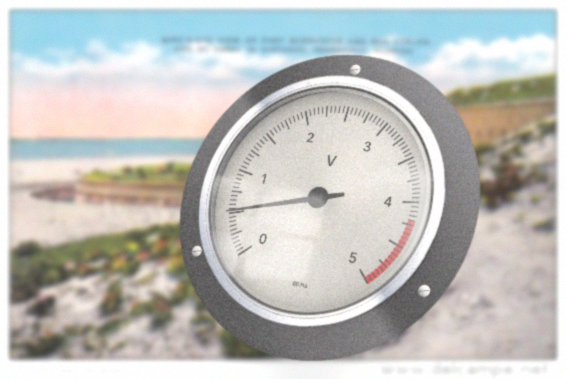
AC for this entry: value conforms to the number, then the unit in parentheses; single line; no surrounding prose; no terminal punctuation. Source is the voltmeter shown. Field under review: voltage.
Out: 0.5 (V)
